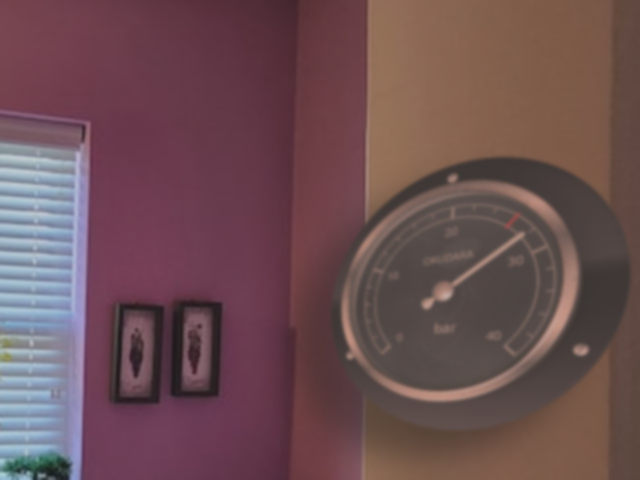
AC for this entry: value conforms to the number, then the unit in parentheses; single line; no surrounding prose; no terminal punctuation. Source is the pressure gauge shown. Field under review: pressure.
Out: 28 (bar)
